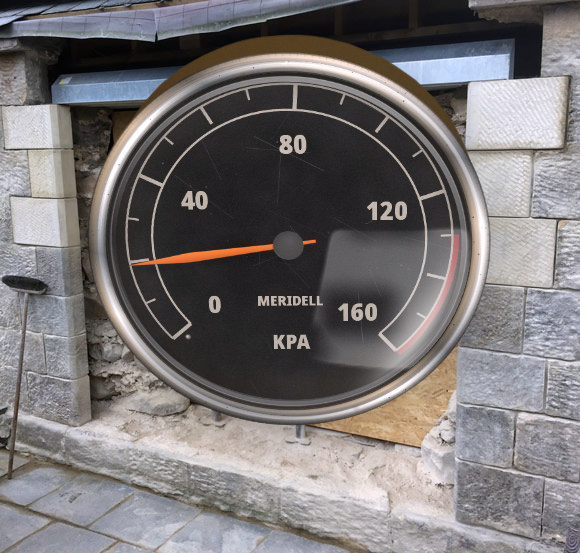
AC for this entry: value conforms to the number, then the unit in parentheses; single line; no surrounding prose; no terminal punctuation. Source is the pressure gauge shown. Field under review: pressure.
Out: 20 (kPa)
